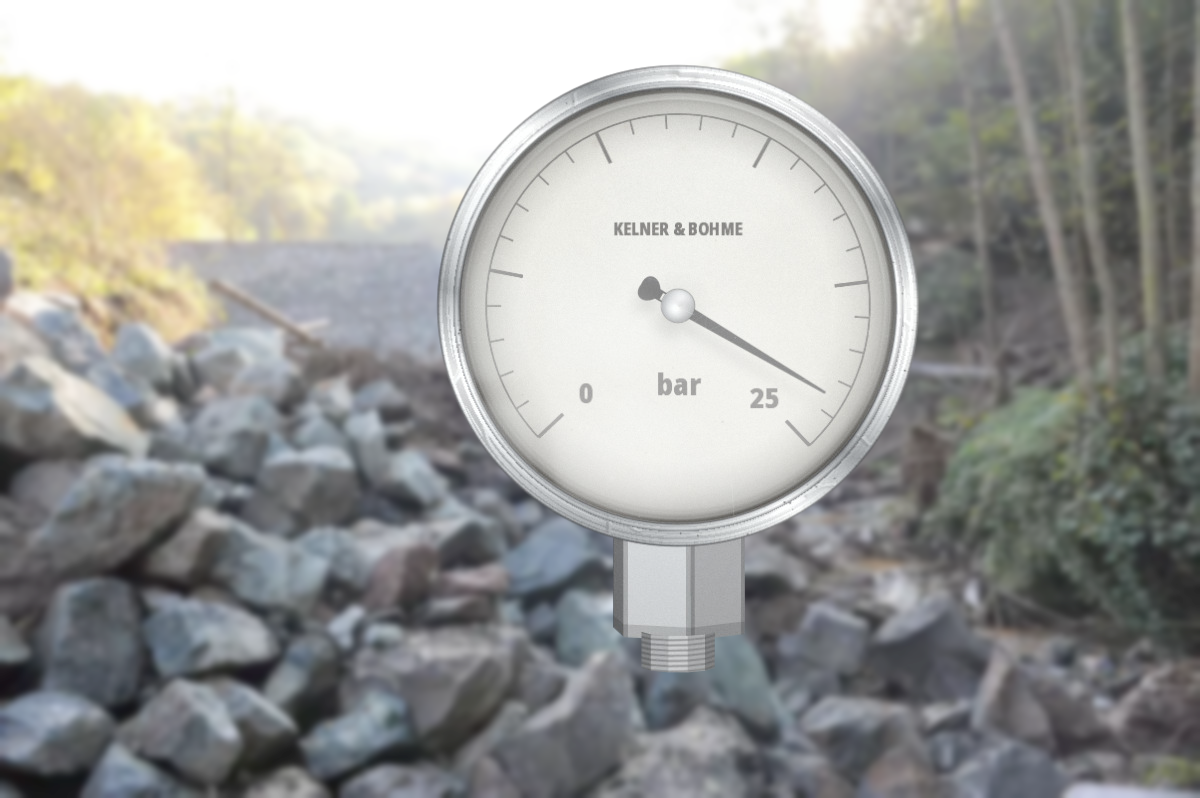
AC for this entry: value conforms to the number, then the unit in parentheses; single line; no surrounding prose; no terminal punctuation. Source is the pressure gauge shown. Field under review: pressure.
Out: 23.5 (bar)
